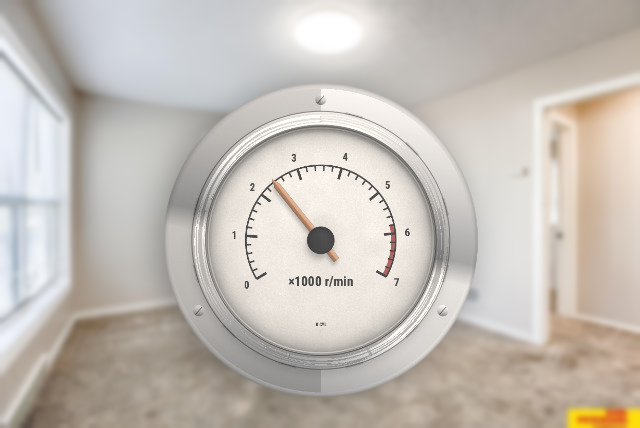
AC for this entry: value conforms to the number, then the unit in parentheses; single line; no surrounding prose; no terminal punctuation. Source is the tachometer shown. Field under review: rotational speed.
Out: 2400 (rpm)
